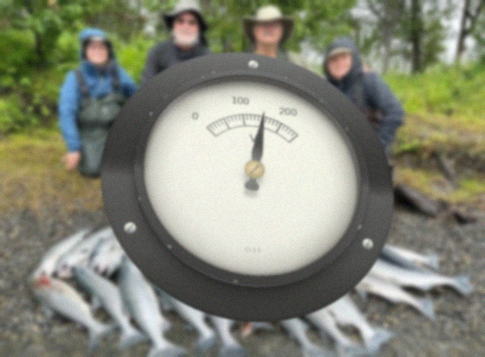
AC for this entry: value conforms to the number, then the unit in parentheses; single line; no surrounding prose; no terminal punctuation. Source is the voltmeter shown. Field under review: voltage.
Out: 150 (V)
